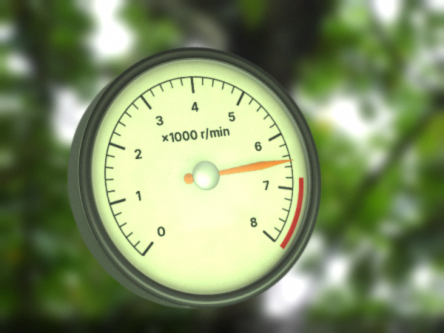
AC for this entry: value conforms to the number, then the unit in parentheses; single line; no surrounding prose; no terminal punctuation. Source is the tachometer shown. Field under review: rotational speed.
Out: 6500 (rpm)
